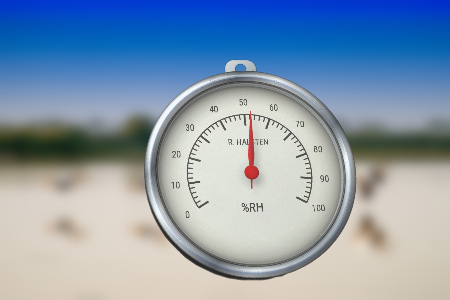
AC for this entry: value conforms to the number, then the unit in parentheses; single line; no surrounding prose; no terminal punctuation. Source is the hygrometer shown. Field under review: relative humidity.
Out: 52 (%)
